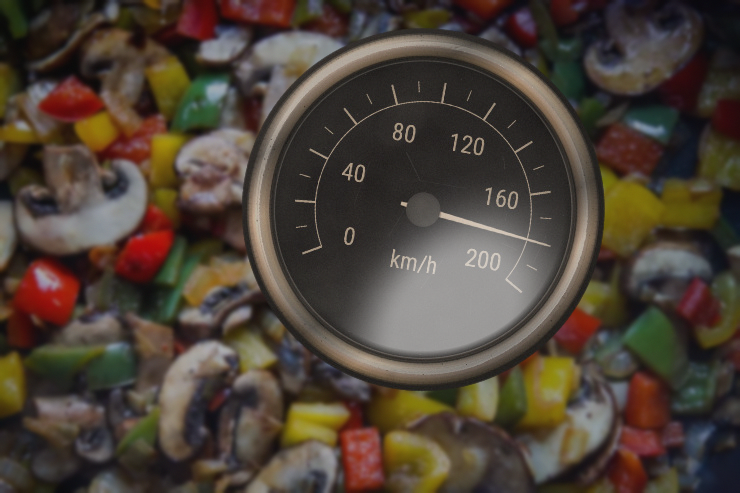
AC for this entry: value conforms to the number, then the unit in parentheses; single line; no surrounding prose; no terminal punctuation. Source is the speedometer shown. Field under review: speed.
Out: 180 (km/h)
